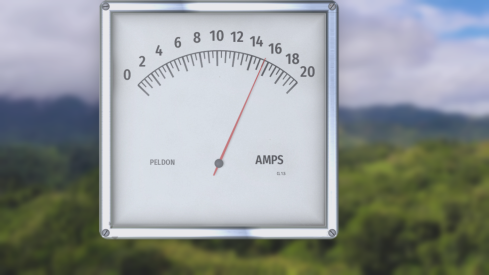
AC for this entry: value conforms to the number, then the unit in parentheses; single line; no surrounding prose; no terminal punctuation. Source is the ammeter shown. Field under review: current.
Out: 15.5 (A)
